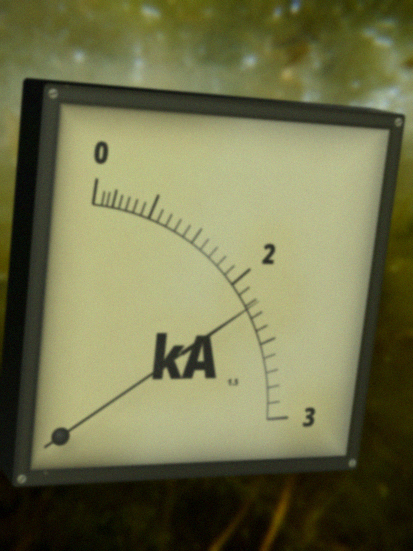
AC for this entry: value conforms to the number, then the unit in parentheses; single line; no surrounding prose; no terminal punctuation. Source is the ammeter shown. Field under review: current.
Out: 2.2 (kA)
